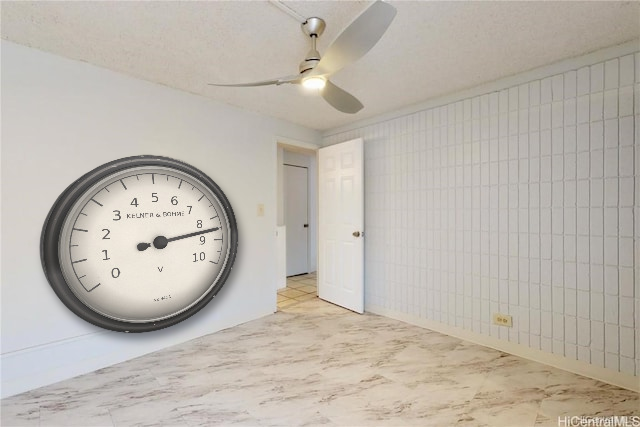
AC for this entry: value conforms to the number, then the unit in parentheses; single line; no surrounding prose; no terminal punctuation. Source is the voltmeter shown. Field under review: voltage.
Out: 8.5 (V)
